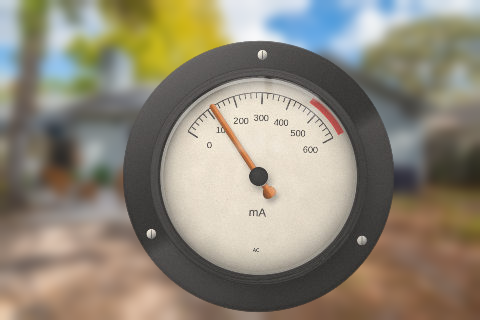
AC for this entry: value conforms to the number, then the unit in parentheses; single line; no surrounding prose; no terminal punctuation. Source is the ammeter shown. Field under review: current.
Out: 120 (mA)
